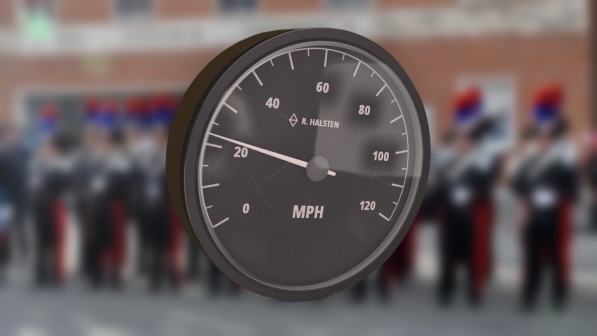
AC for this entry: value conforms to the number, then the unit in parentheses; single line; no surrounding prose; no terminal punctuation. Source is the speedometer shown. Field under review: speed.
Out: 22.5 (mph)
